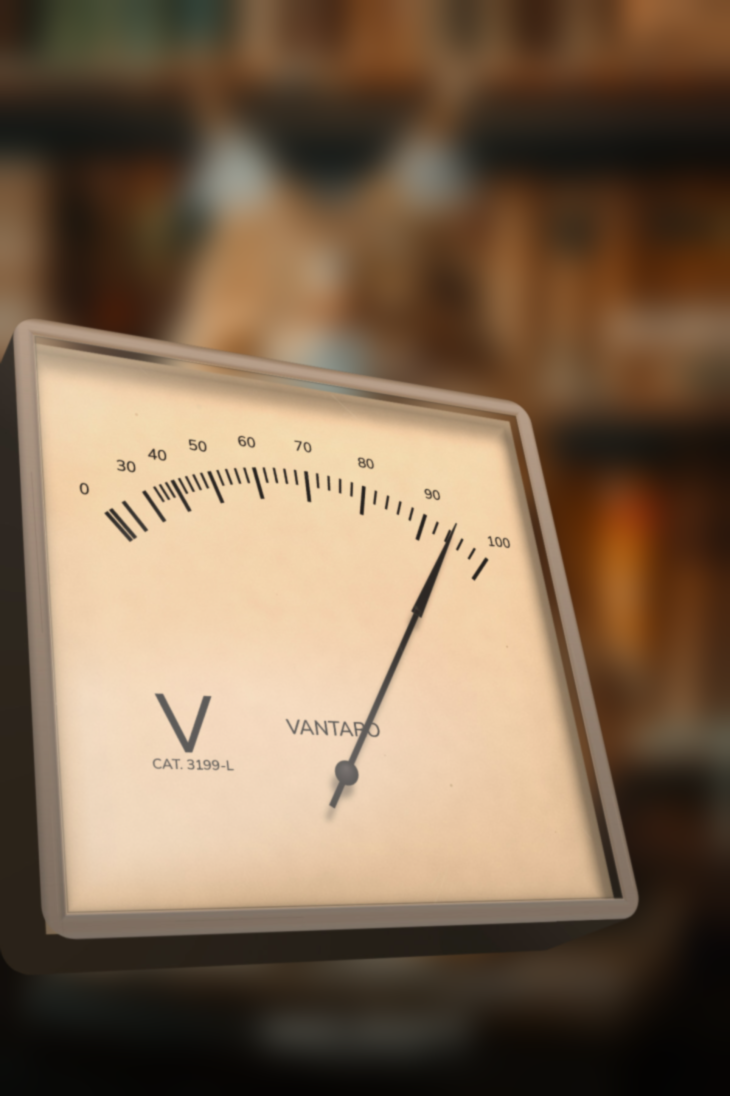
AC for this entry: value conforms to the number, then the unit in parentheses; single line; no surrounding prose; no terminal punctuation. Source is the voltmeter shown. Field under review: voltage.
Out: 94 (V)
